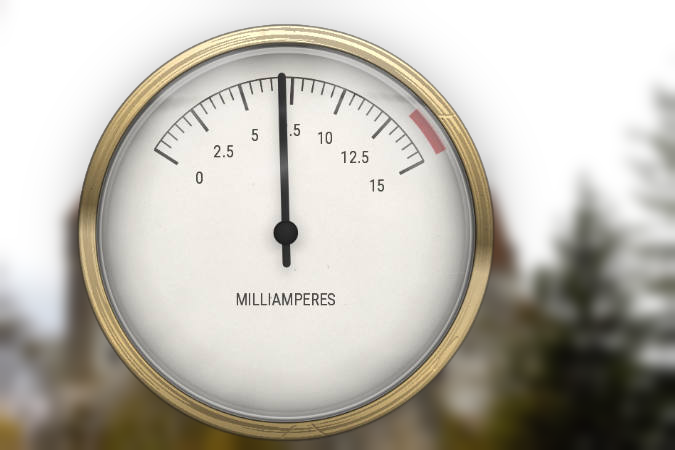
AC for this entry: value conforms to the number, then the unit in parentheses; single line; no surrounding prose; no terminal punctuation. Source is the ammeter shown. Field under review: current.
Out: 7 (mA)
